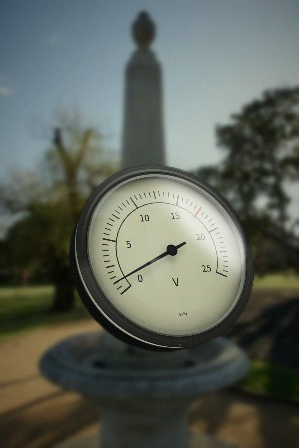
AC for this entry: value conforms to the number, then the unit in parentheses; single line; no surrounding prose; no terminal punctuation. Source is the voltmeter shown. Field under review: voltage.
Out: 1 (V)
